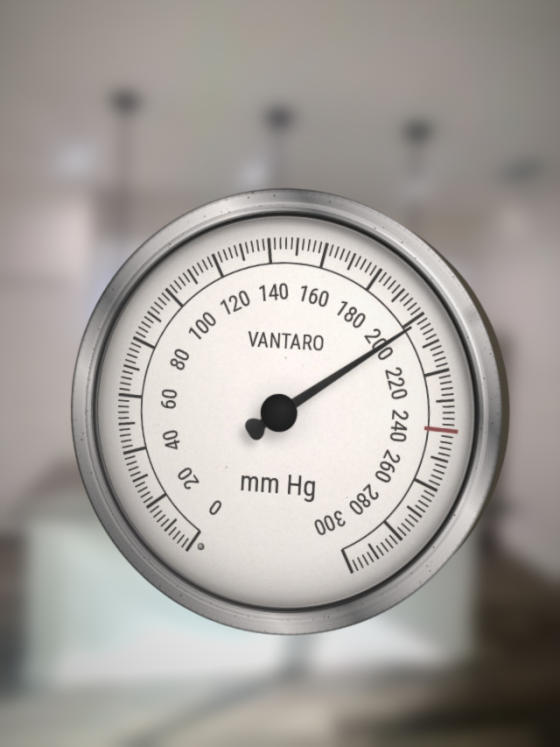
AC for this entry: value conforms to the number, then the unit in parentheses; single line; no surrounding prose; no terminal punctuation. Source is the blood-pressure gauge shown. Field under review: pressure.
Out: 202 (mmHg)
